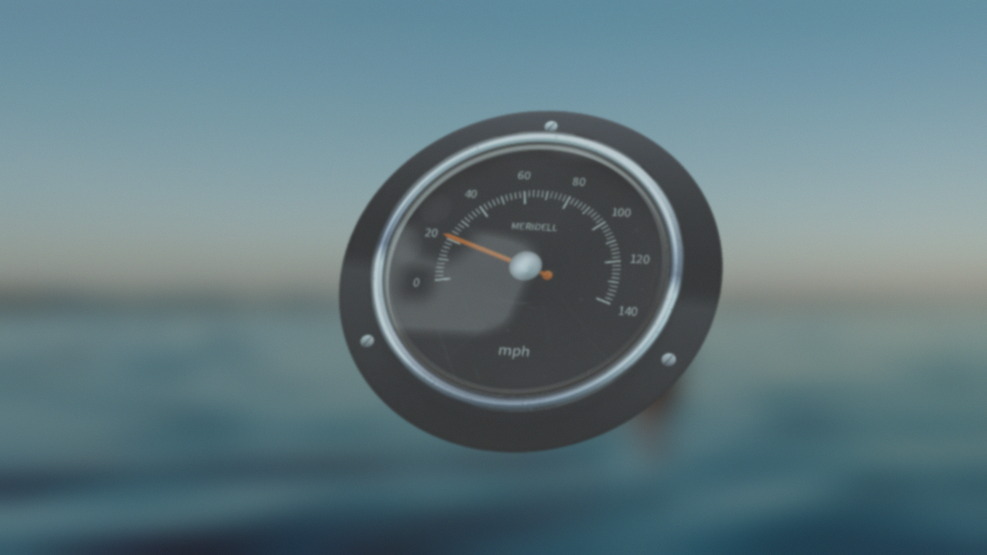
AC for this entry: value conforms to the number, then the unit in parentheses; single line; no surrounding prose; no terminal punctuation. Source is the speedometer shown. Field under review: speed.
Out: 20 (mph)
